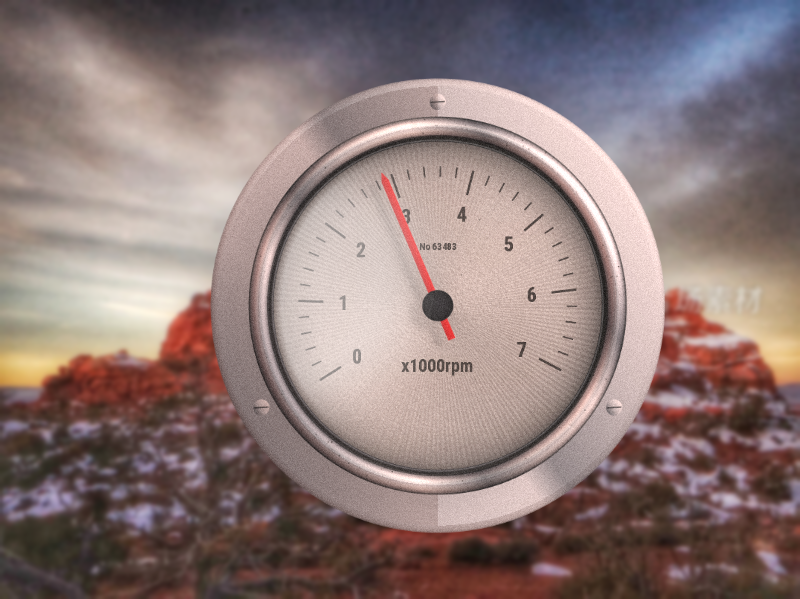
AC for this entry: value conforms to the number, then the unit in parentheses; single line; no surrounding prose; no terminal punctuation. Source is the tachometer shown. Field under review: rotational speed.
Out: 2900 (rpm)
